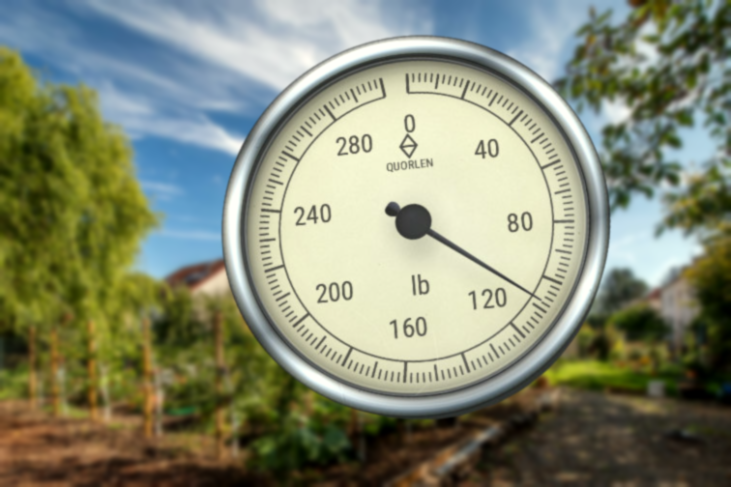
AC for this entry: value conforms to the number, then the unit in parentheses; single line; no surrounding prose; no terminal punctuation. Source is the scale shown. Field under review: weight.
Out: 108 (lb)
